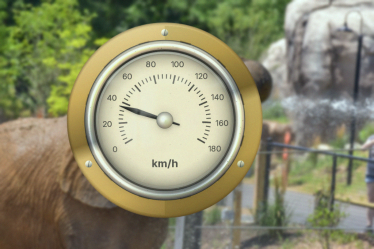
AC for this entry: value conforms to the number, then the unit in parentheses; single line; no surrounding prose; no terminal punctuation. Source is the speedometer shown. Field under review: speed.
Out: 36 (km/h)
